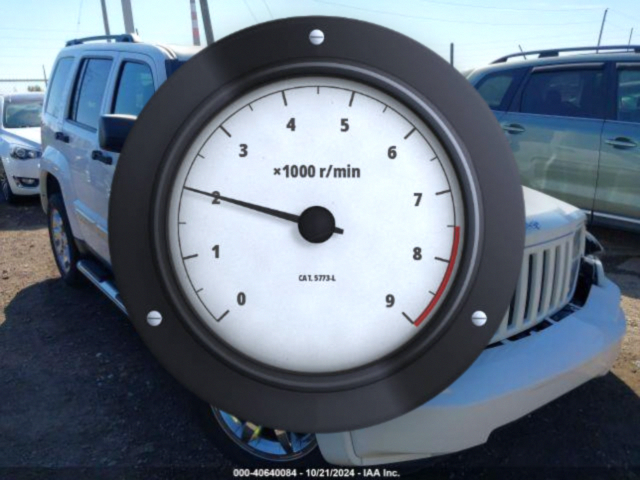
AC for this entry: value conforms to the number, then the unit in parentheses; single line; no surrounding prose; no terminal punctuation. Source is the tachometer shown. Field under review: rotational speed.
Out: 2000 (rpm)
